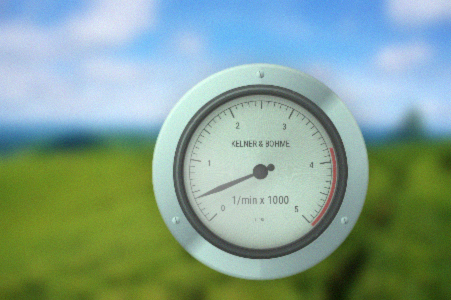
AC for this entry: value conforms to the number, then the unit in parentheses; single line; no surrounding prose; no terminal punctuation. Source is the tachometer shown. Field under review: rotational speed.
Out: 400 (rpm)
